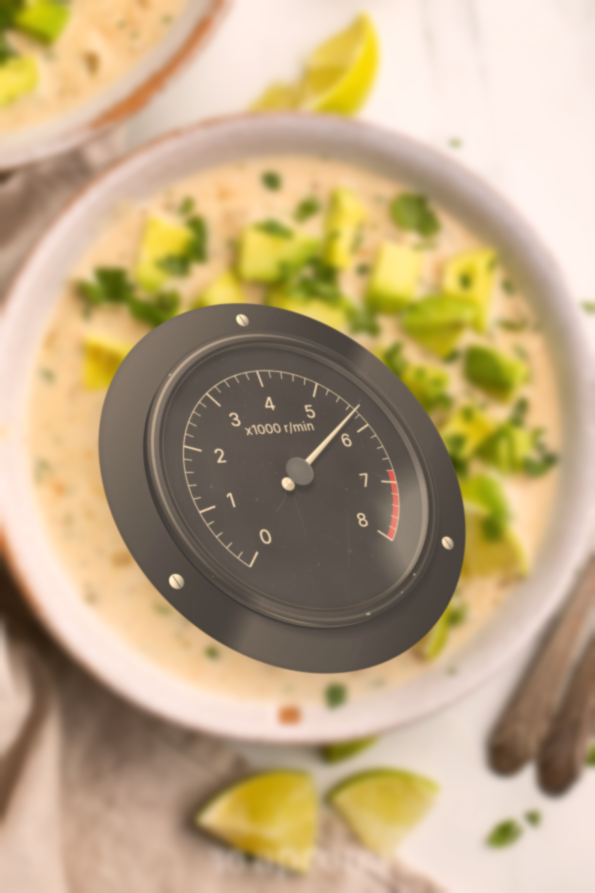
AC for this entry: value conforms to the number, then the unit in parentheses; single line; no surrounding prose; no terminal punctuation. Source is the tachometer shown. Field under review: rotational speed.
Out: 5700 (rpm)
